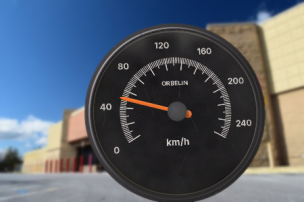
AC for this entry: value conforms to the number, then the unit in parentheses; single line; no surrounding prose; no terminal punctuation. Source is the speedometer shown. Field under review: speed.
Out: 50 (km/h)
